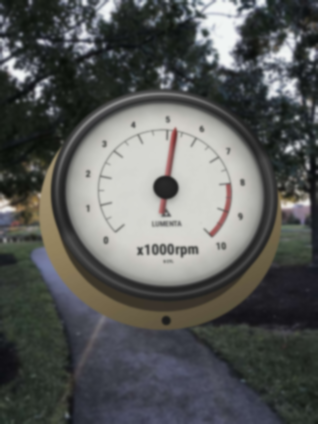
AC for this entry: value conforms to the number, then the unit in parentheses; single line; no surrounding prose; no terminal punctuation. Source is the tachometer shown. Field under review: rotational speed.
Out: 5250 (rpm)
